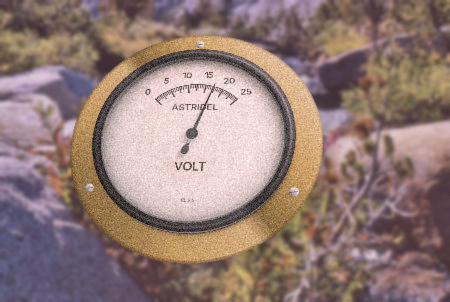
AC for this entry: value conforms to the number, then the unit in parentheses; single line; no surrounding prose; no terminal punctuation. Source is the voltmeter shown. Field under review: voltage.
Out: 17.5 (V)
